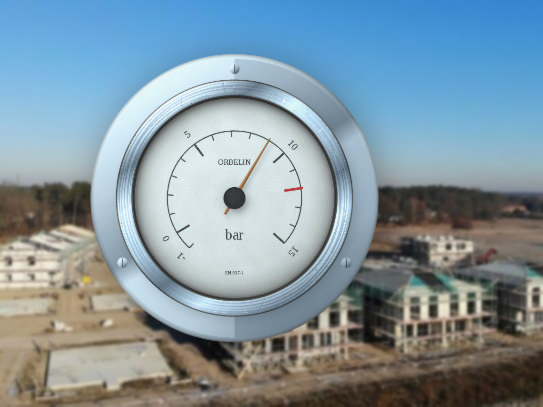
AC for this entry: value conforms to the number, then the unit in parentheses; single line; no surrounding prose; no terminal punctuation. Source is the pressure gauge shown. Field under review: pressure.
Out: 9 (bar)
